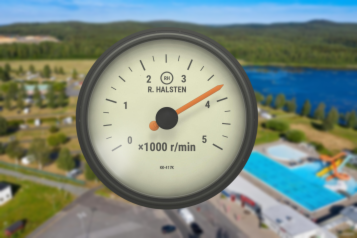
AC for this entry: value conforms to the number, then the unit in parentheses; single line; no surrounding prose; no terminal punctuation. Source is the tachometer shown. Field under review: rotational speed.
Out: 3750 (rpm)
